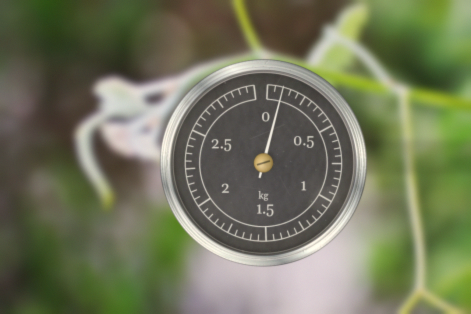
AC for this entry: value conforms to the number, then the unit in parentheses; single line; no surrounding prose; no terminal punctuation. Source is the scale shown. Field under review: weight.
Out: 0.1 (kg)
